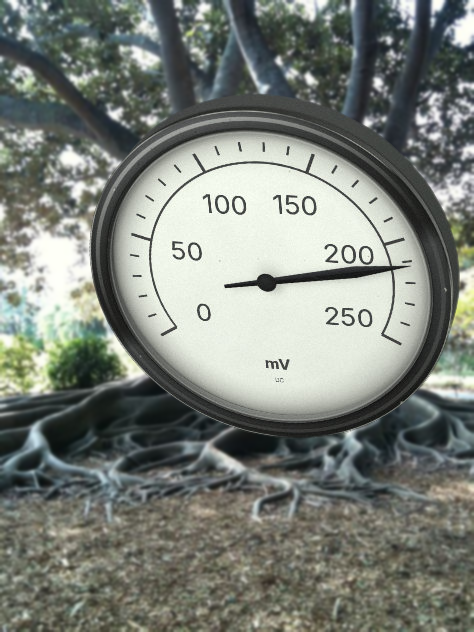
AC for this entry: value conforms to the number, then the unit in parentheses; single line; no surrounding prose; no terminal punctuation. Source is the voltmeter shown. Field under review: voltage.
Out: 210 (mV)
